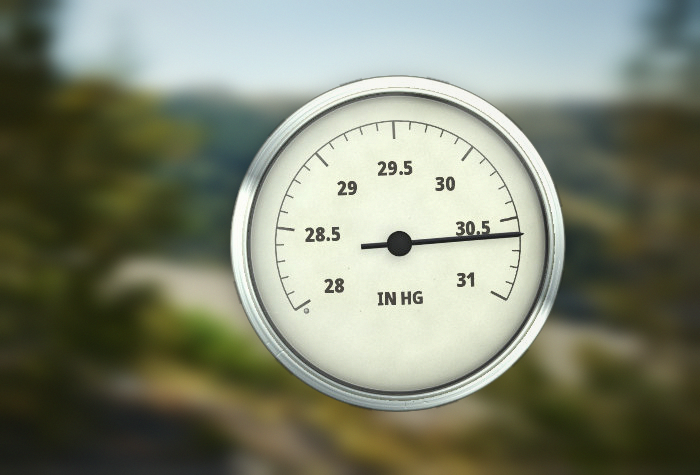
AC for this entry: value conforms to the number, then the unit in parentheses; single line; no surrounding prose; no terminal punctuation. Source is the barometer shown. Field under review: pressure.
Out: 30.6 (inHg)
